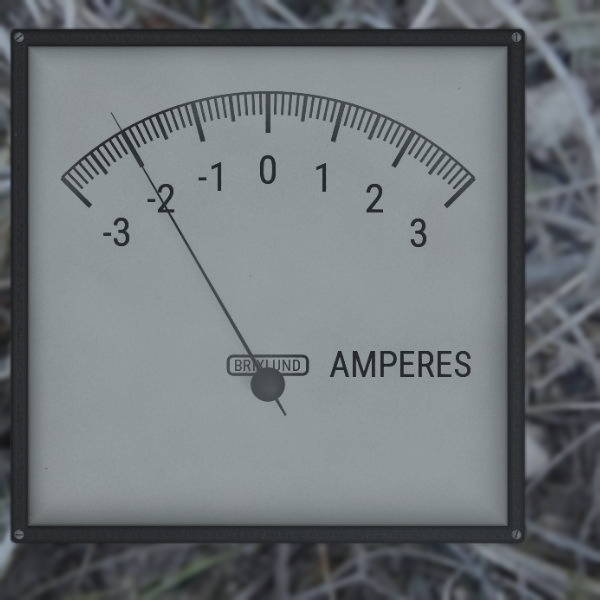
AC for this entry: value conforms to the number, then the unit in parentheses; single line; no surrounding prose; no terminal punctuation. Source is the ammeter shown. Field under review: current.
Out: -2 (A)
